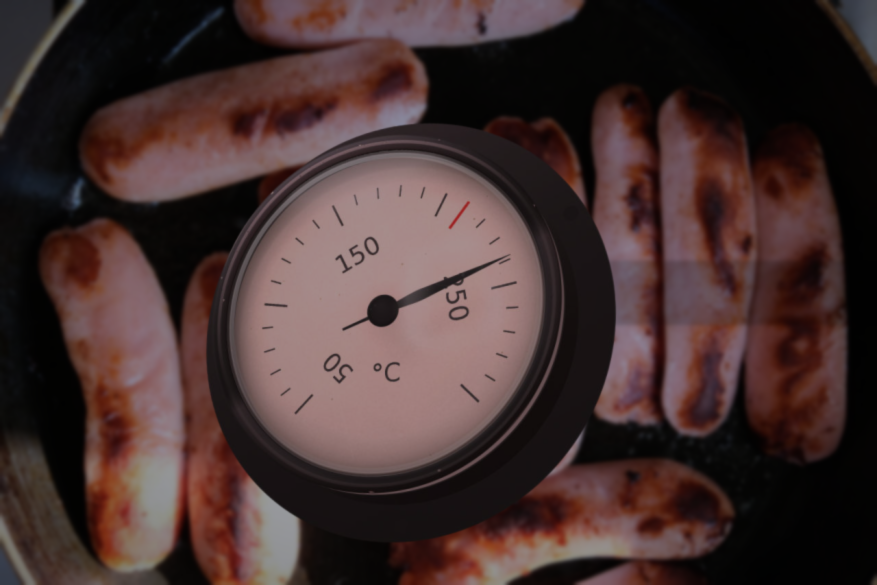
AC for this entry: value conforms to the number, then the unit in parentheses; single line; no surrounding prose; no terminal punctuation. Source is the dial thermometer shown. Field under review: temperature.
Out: 240 (°C)
